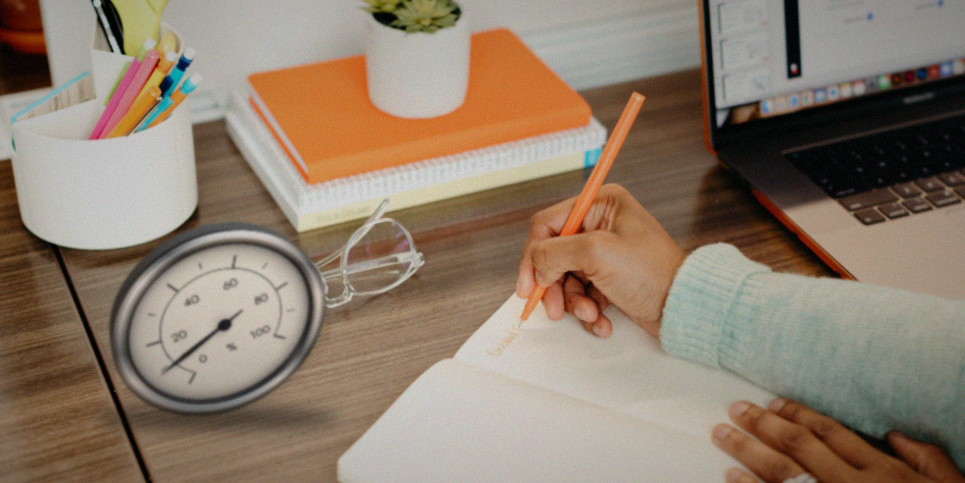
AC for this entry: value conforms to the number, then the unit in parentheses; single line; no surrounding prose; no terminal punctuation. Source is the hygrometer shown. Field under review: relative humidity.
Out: 10 (%)
